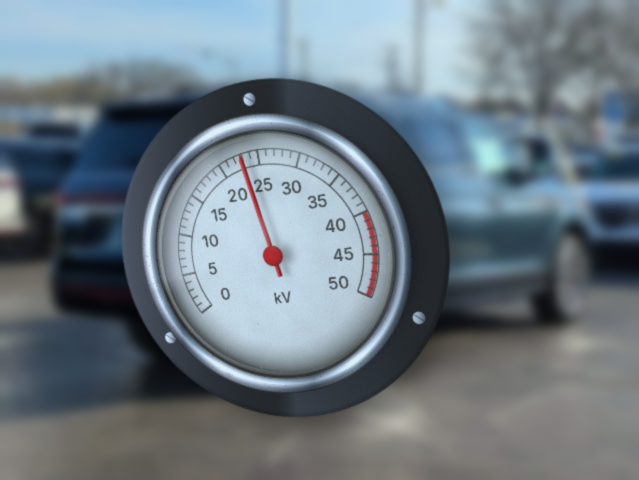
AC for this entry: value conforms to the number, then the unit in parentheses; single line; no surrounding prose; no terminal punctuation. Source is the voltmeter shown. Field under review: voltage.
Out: 23 (kV)
